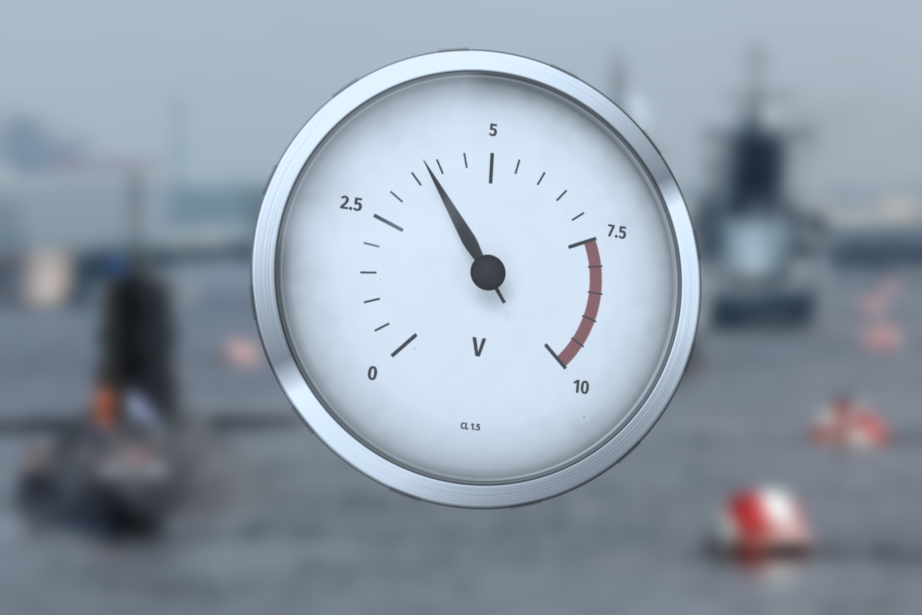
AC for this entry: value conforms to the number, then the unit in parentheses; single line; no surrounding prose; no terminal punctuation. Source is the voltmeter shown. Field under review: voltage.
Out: 3.75 (V)
